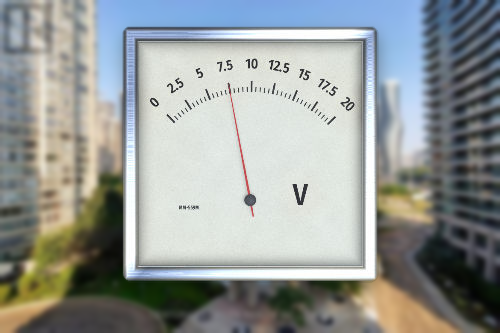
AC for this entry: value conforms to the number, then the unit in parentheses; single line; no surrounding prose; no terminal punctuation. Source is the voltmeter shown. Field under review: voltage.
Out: 7.5 (V)
